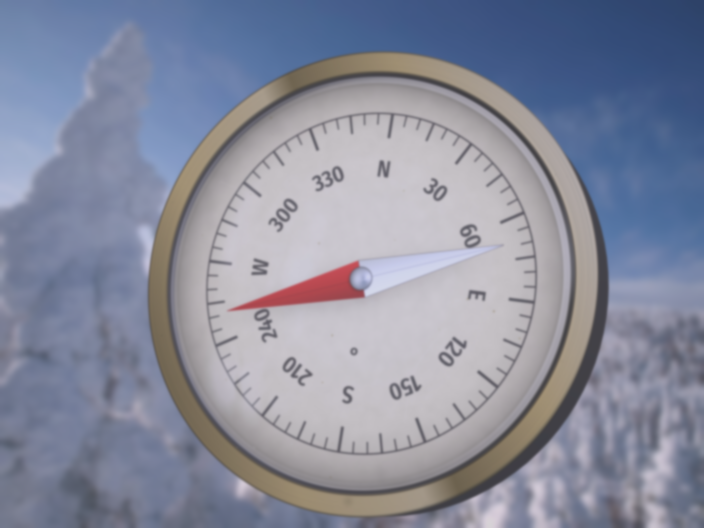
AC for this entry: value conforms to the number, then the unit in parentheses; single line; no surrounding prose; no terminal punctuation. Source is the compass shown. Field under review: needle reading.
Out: 250 (°)
